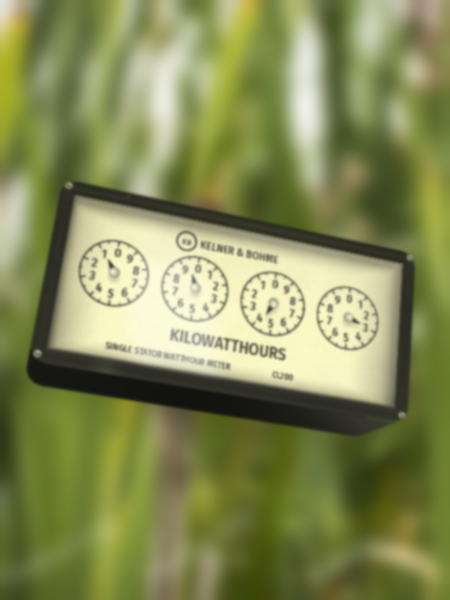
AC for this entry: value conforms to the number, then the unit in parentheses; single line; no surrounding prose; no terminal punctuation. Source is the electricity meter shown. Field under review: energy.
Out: 943 (kWh)
